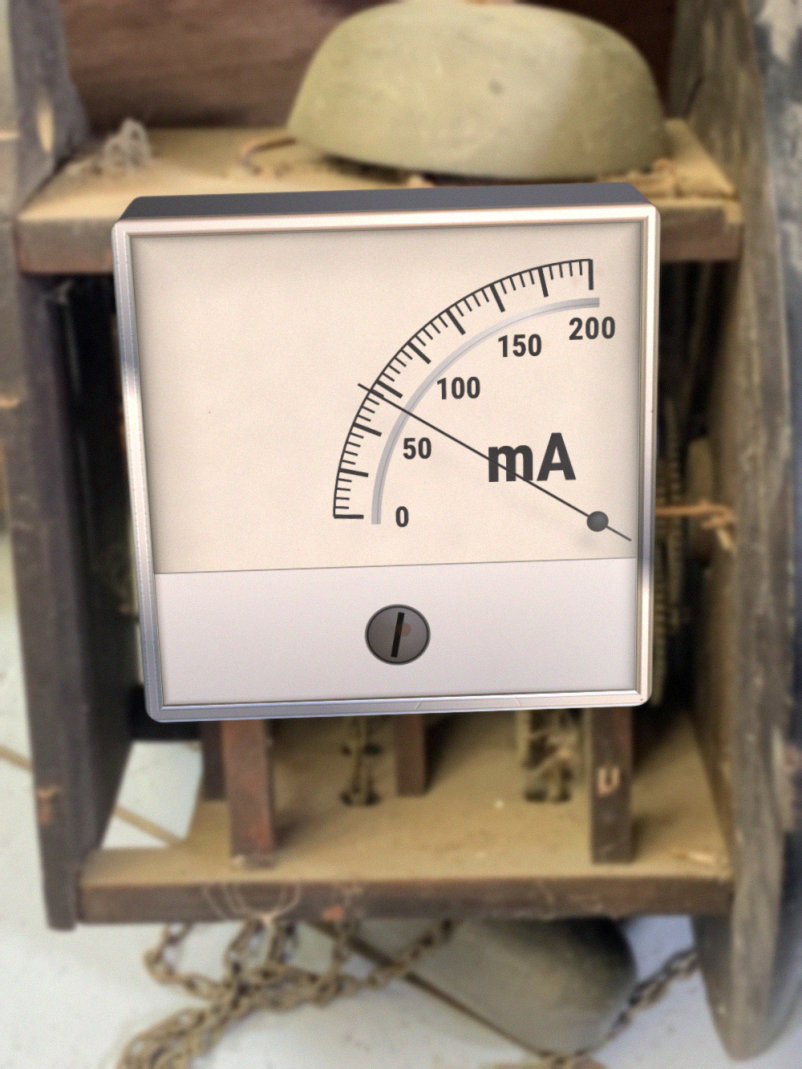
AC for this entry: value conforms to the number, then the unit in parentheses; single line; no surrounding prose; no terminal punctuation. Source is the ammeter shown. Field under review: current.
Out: 70 (mA)
